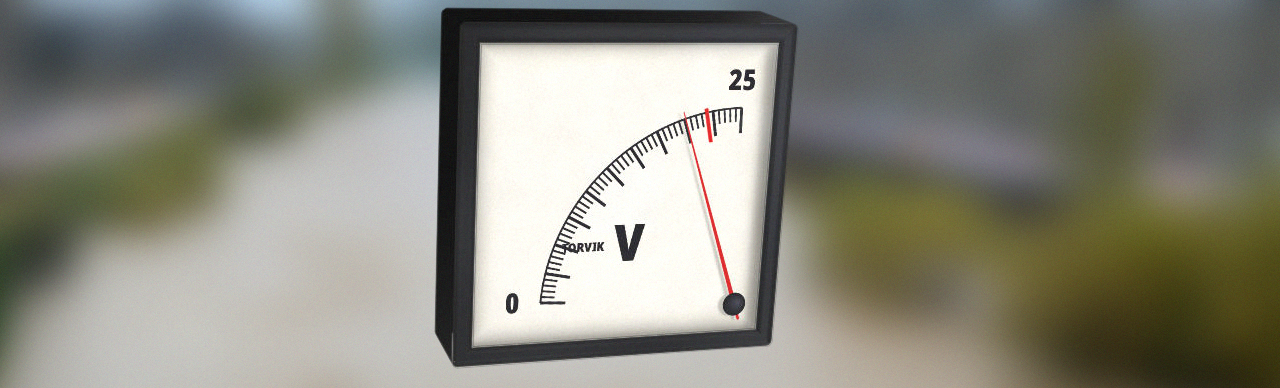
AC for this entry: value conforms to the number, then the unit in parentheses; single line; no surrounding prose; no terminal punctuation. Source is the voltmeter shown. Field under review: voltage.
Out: 20 (V)
